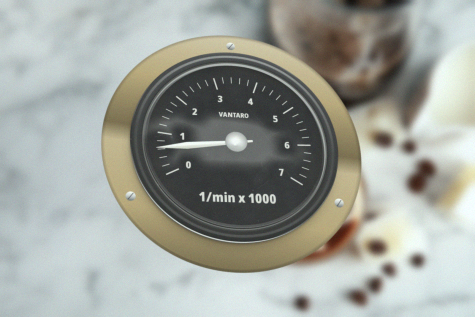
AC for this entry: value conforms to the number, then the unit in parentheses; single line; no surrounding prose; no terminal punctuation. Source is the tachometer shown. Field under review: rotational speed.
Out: 600 (rpm)
